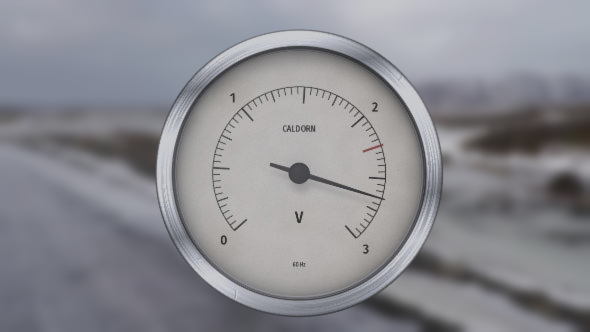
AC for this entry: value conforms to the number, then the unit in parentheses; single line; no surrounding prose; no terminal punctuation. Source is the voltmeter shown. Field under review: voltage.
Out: 2.65 (V)
